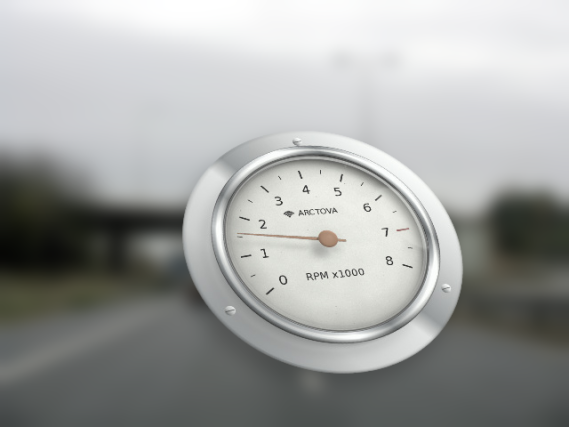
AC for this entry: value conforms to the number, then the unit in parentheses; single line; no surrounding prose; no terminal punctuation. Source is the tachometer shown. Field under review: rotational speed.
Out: 1500 (rpm)
